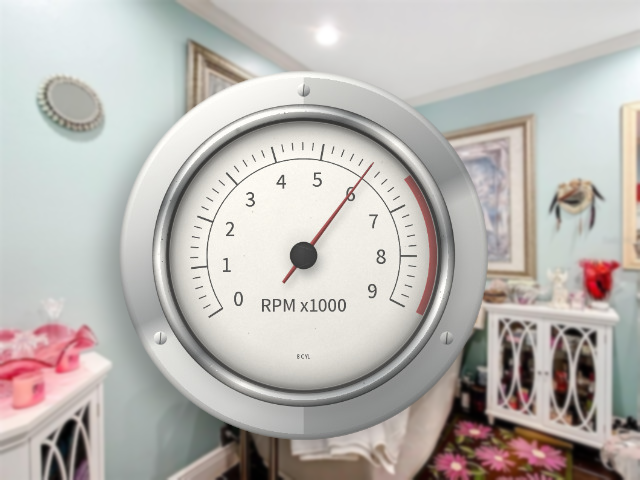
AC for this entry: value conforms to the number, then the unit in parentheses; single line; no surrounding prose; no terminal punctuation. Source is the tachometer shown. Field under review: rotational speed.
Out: 6000 (rpm)
